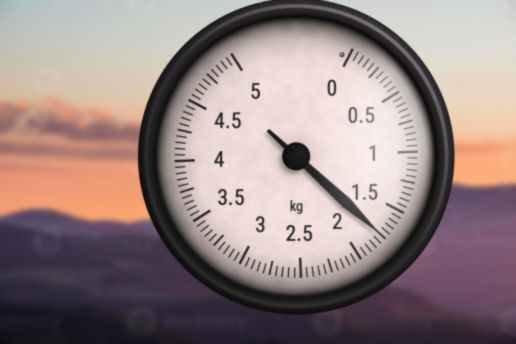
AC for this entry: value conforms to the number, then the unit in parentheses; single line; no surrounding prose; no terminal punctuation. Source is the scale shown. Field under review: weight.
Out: 1.75 (kg)
